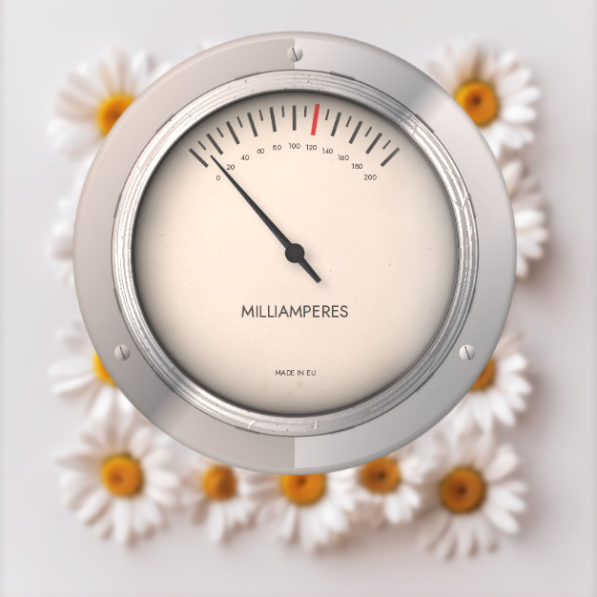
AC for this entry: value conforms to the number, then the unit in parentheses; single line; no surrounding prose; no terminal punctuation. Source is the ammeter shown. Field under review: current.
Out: 10 (mA)
